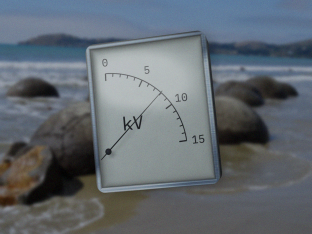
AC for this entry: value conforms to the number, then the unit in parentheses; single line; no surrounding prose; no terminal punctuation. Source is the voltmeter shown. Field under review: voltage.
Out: 8 (kV)
